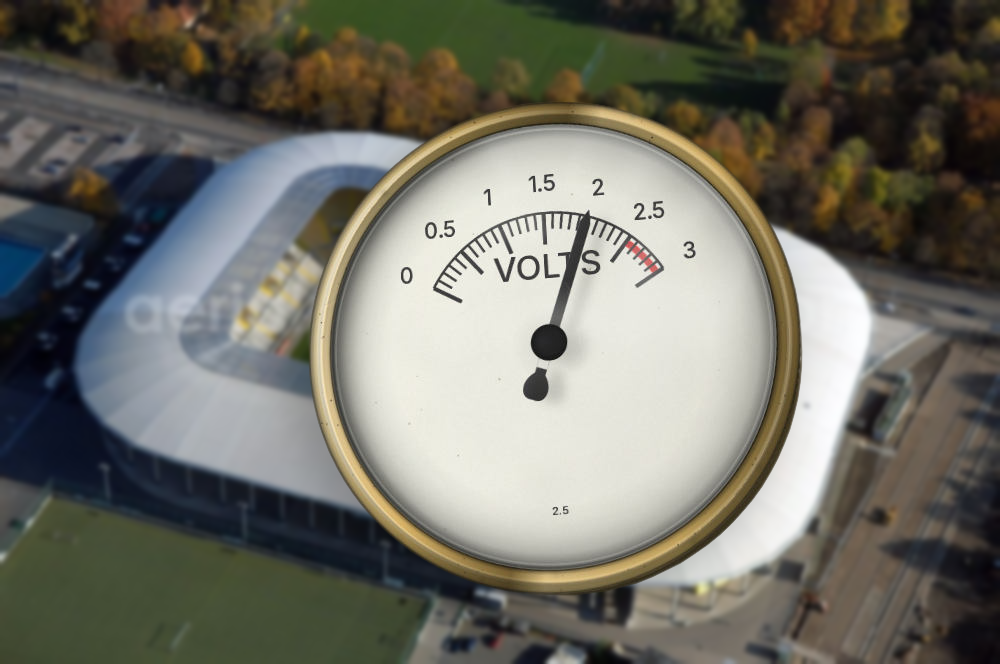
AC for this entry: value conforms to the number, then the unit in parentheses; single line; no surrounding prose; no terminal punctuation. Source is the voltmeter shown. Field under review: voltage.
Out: 2 (V)
